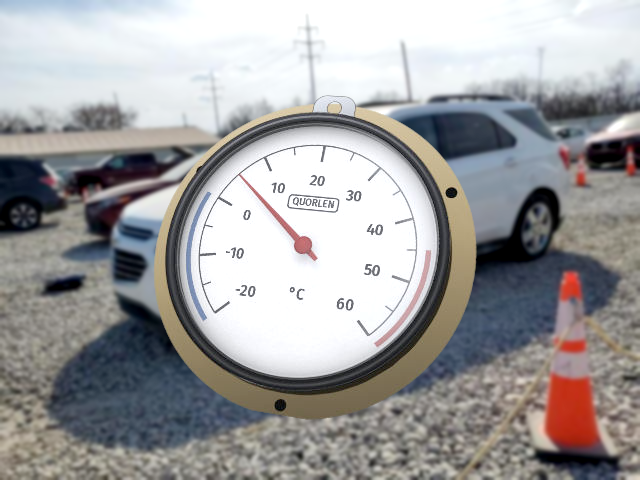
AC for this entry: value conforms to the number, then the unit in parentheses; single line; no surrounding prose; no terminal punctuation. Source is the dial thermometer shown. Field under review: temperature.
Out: 5 (°C)
